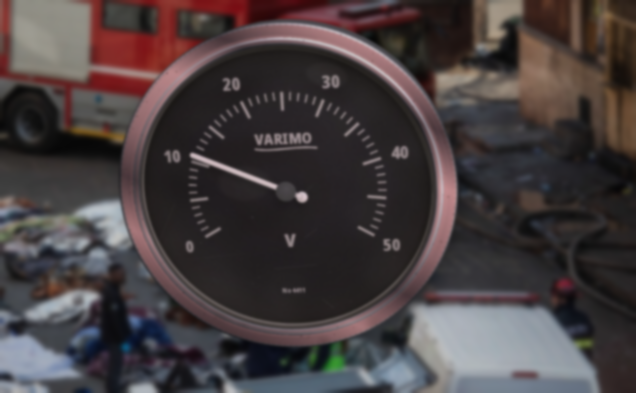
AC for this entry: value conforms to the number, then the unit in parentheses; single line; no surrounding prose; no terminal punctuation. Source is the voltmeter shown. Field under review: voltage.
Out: 11 (V)
